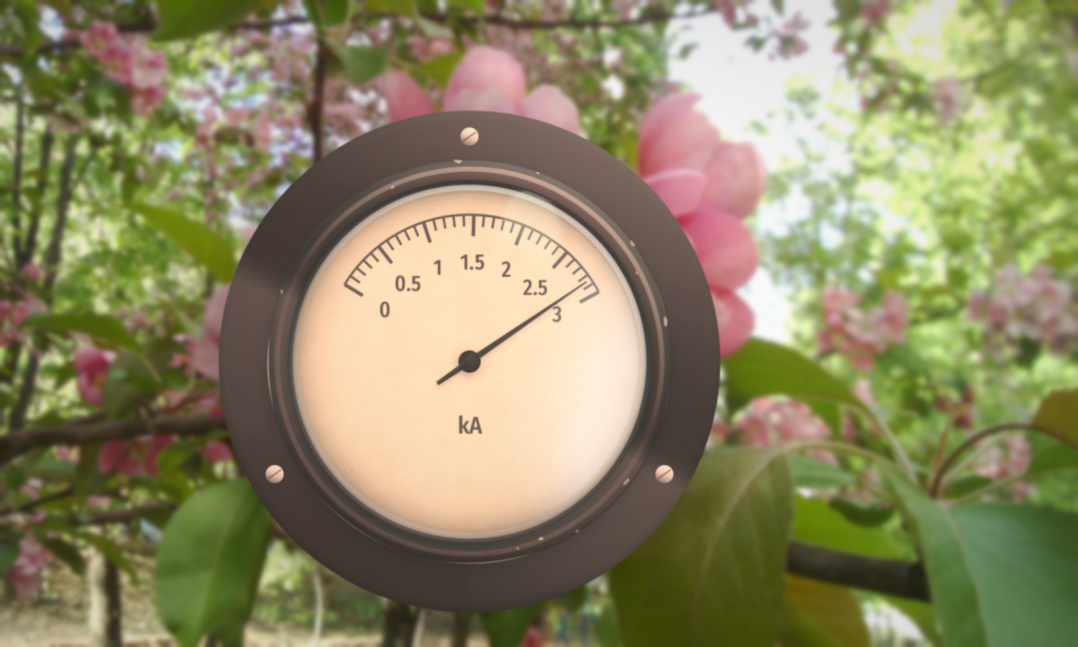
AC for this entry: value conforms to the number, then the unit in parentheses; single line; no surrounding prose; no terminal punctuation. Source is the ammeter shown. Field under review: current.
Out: 2.85 (kA)
